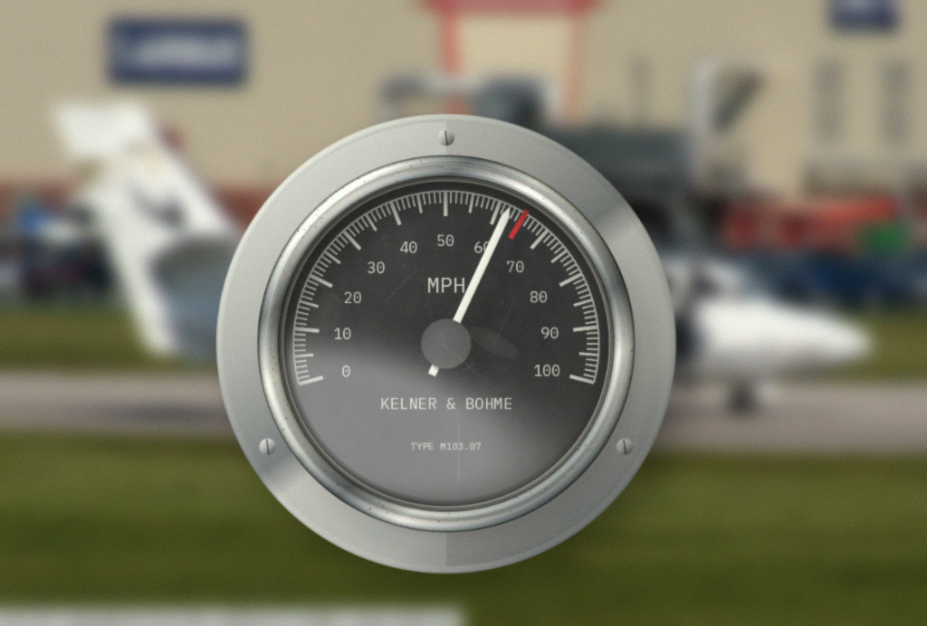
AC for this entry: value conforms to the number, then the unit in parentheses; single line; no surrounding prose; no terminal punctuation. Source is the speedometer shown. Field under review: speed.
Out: 62 (mph)
